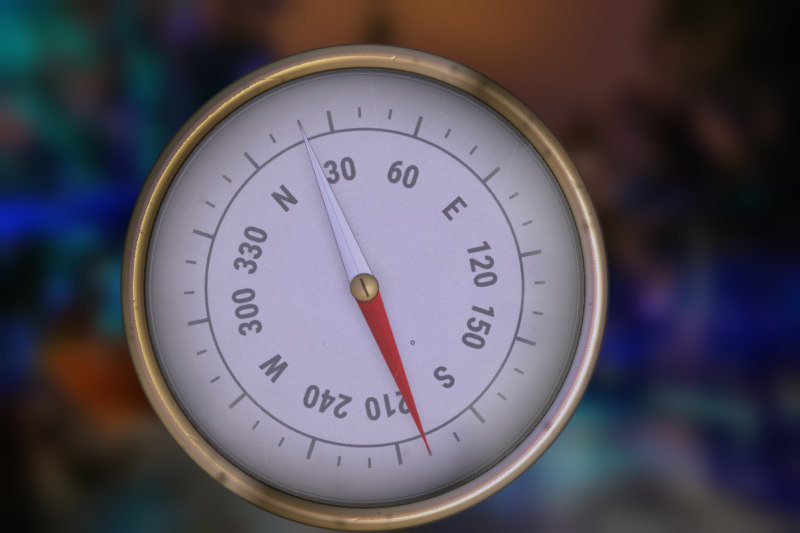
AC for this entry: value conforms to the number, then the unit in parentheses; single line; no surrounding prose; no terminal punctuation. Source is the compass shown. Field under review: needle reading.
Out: 200 (°)
